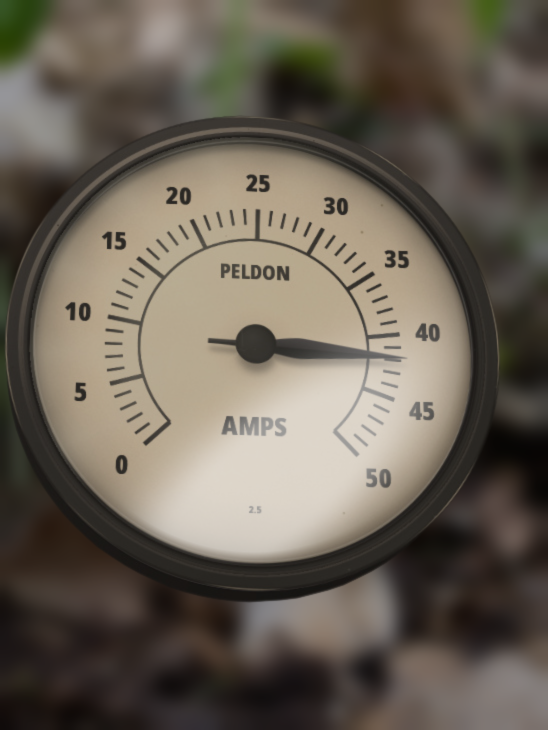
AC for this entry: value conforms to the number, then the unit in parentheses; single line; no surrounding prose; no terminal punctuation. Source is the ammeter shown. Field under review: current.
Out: 42 (A)
